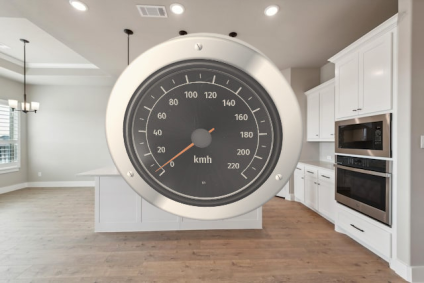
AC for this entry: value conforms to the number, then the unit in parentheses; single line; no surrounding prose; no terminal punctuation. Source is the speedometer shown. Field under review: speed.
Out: 5 (km/h)
